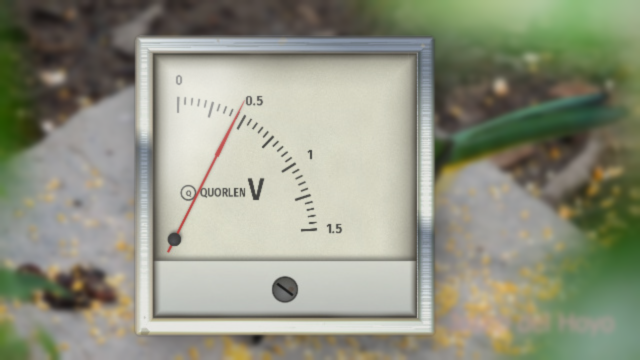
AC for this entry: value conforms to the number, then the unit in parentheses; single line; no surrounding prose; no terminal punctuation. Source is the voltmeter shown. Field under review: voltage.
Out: 0.45 (V)
